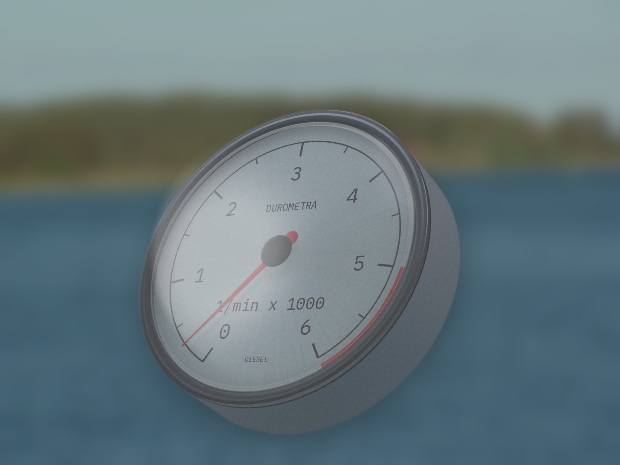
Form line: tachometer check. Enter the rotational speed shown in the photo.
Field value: 250 rpm
